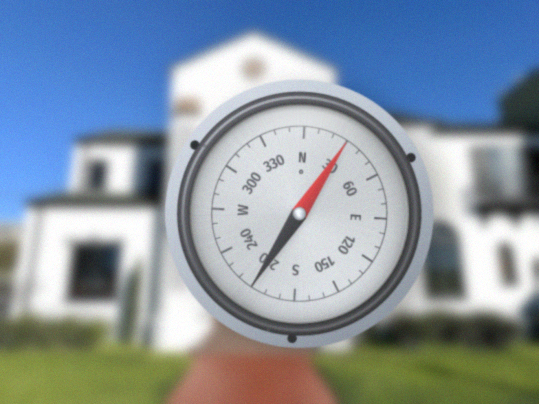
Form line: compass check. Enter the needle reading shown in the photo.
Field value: 30 °
